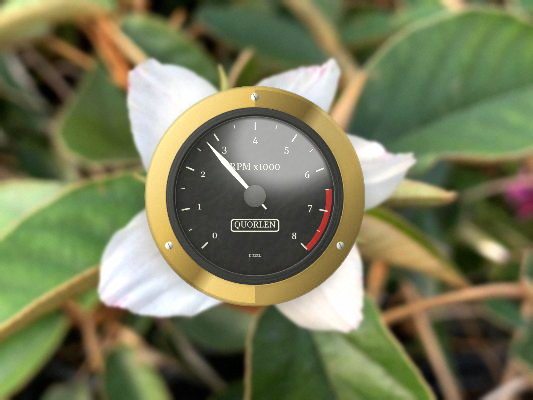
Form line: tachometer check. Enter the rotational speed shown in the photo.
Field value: 2750 rpm
